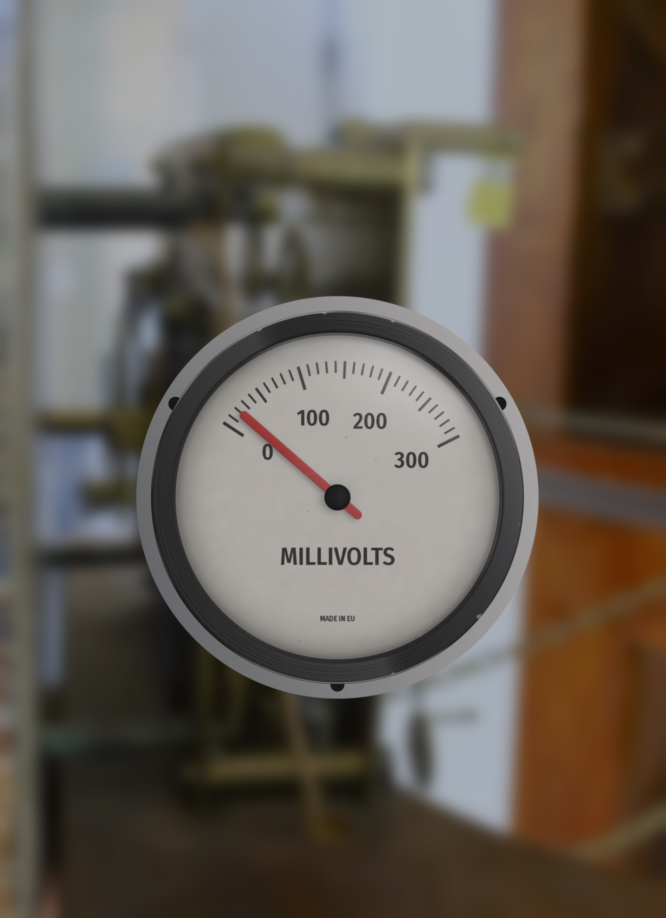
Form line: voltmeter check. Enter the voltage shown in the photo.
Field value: 20 mV
